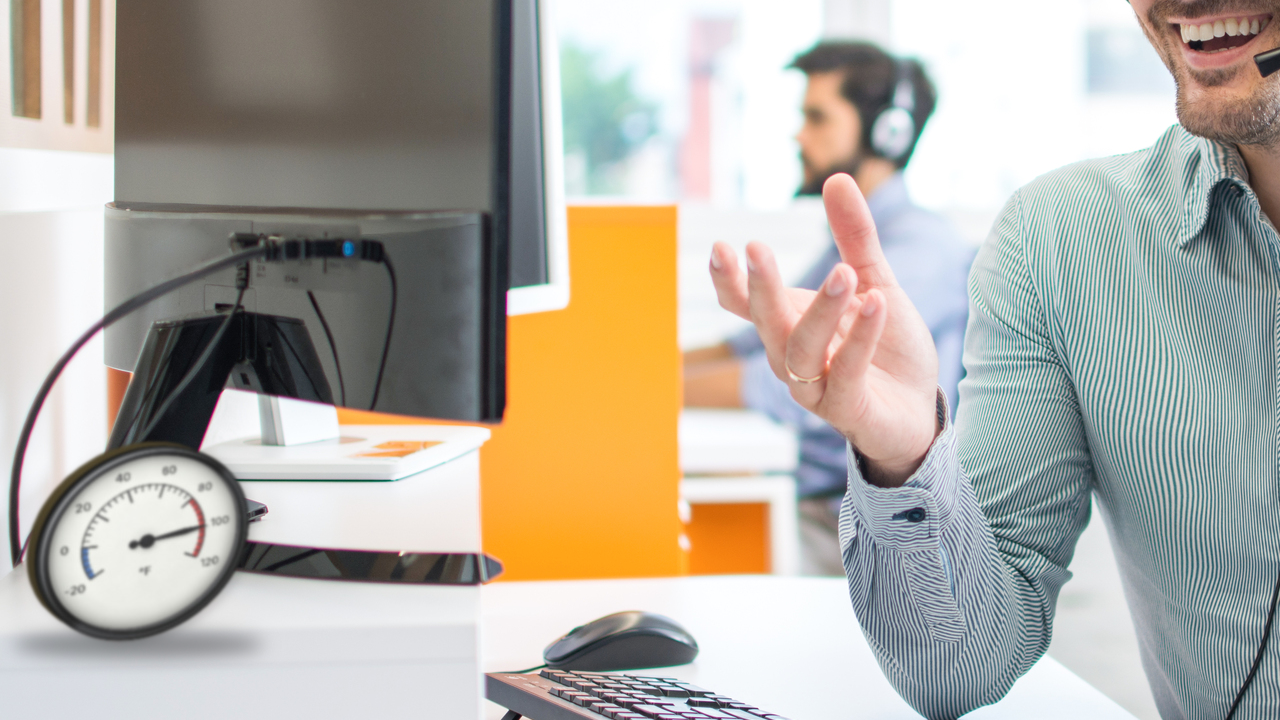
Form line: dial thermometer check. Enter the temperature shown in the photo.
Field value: 100 °F
